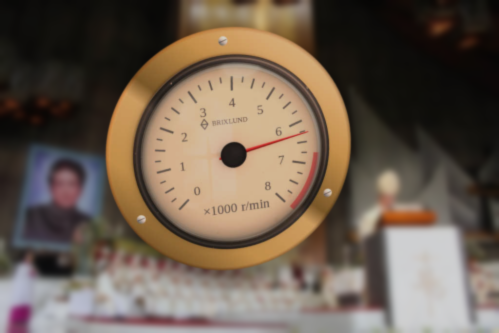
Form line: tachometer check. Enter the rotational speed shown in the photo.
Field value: 6250 rpm
